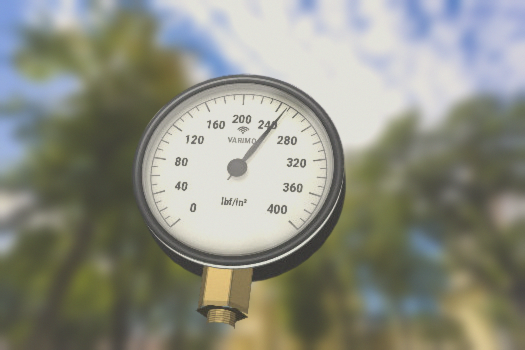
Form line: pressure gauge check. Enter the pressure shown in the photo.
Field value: 250 psi
